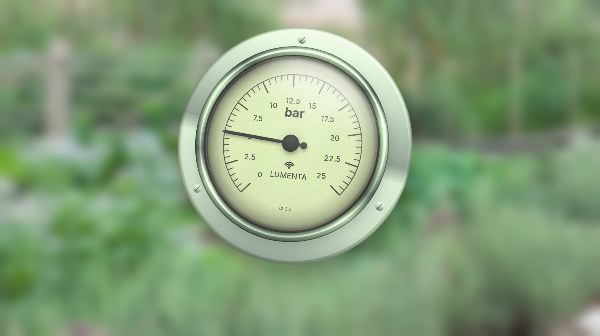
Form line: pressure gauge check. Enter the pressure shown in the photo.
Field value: 5 bar
